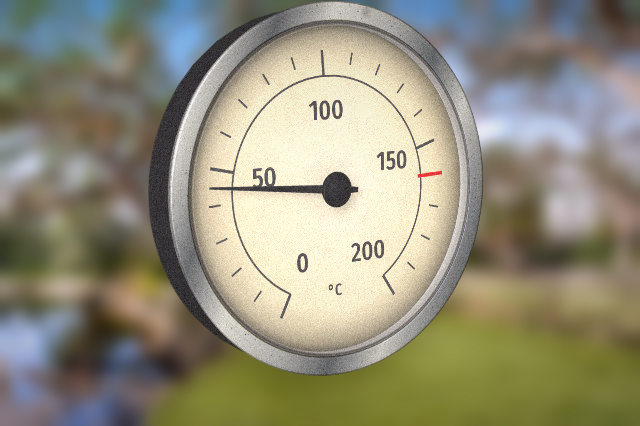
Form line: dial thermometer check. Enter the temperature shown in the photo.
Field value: 45 °C
